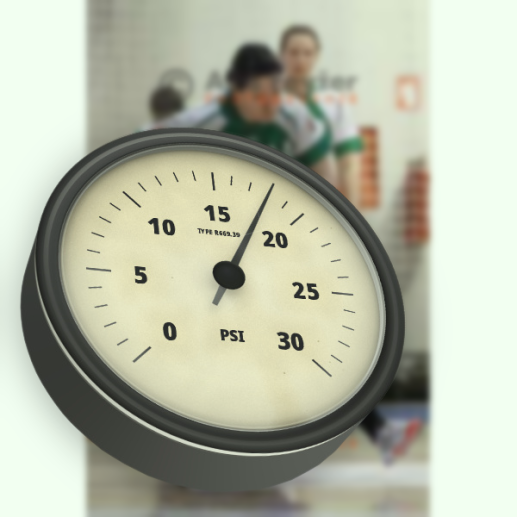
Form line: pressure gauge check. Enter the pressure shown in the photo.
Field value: 18 psi
